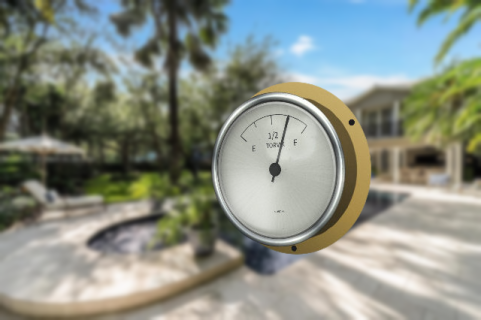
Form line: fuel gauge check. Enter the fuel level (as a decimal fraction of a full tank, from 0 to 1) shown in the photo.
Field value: 0.75
